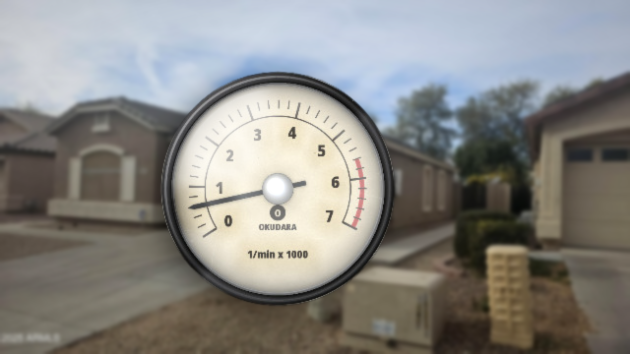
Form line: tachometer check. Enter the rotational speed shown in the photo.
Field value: 600 rpm
